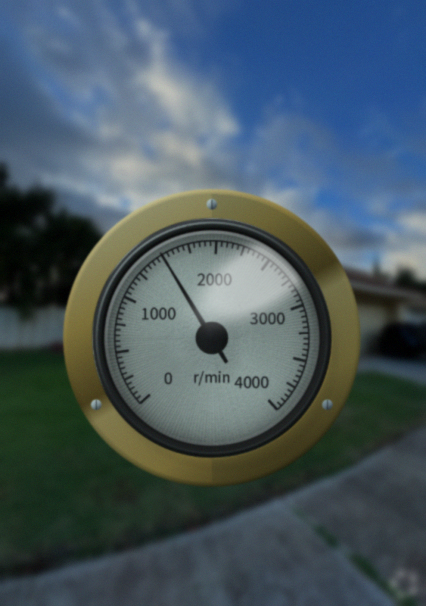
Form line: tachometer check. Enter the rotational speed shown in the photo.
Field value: 1500 rpm
